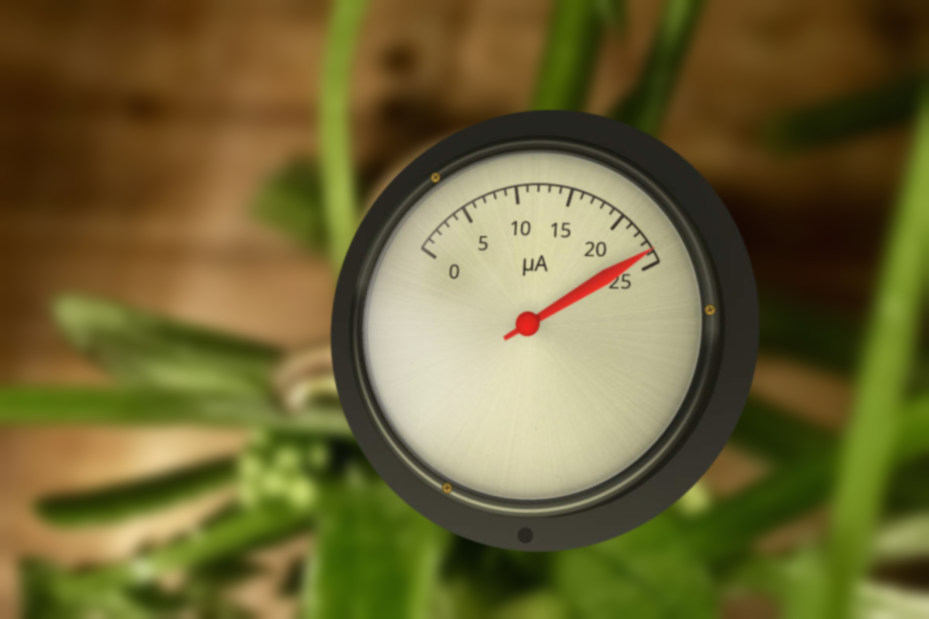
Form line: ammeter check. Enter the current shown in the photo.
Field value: 24 µA
